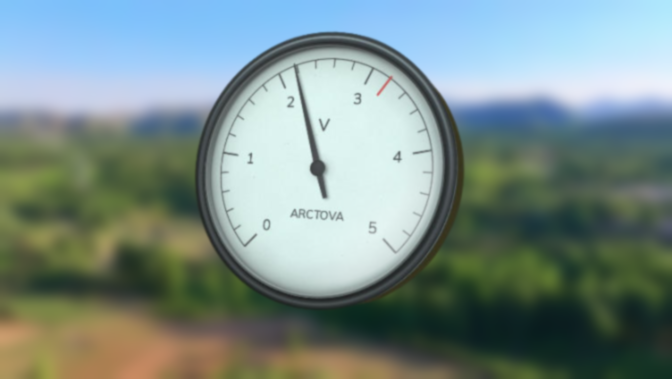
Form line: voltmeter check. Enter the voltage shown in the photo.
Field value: 2.2 V
